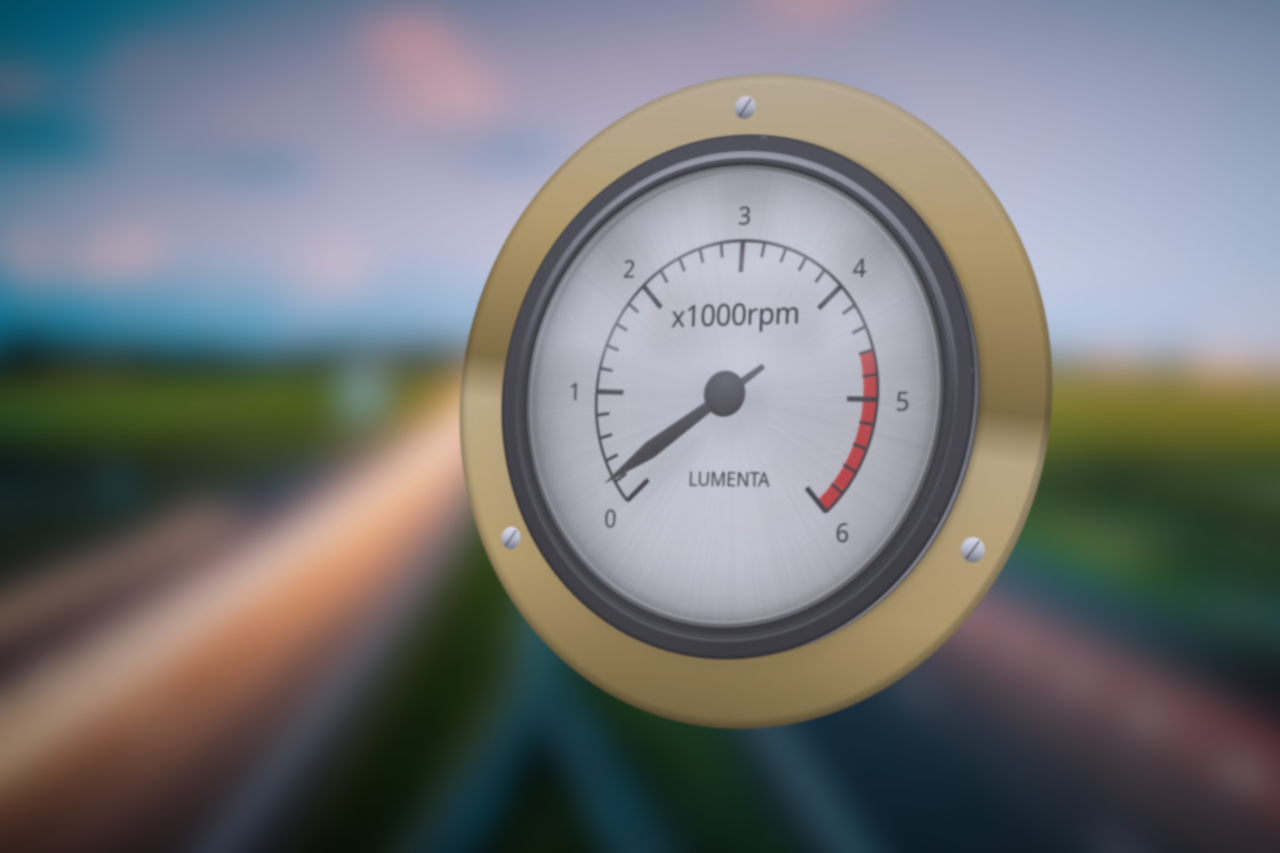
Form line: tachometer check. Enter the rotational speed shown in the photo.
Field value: 200 rpm
